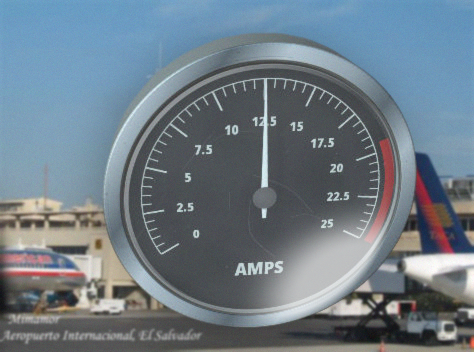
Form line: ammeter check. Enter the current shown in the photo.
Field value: 12.5 A
